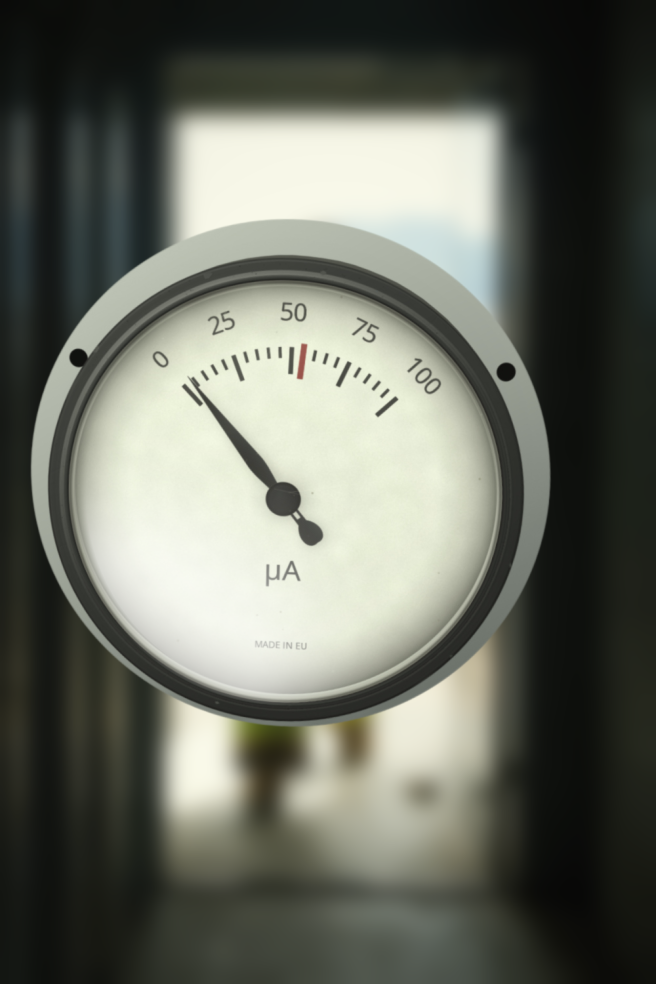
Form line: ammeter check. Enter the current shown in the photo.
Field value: 5 µA
